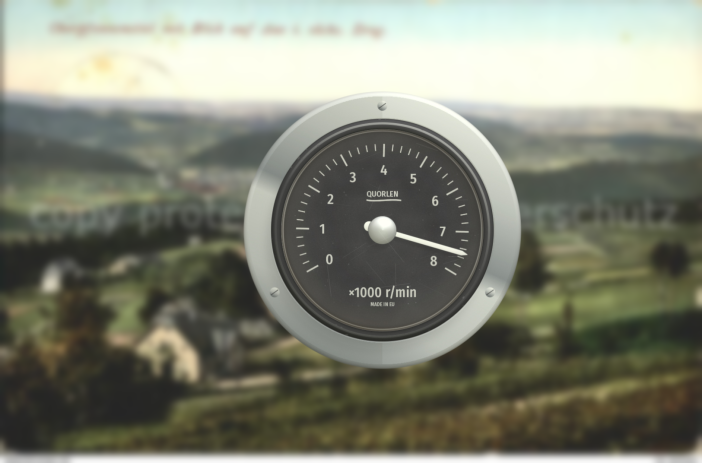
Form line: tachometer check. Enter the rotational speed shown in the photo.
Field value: 7500 rpm
